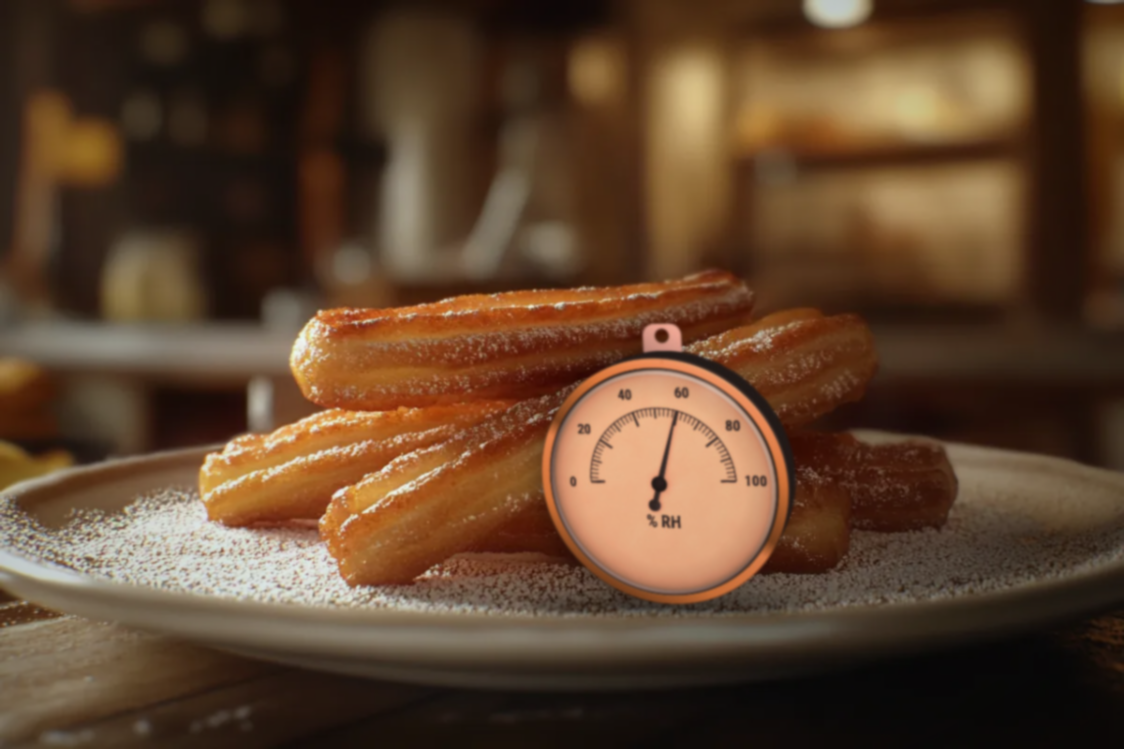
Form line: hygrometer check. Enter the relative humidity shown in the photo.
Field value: 60 %
